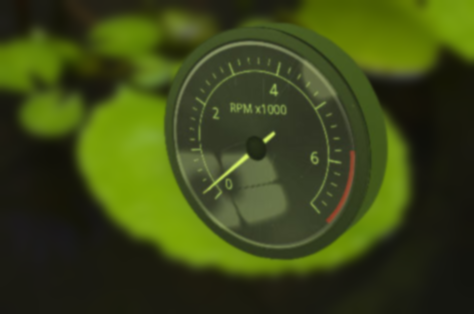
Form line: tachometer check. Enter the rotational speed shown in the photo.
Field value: 200 rpm
